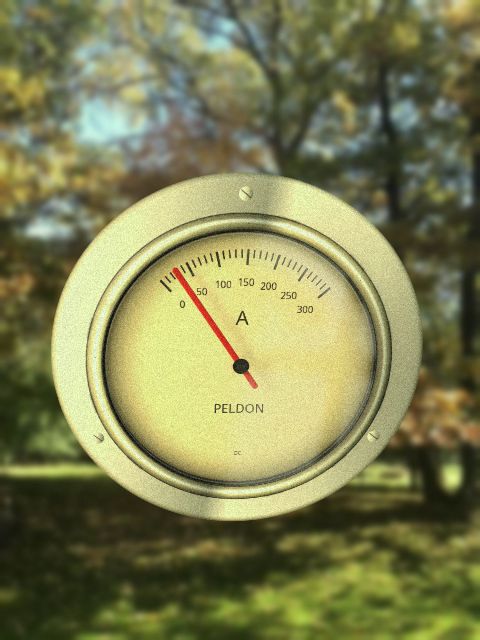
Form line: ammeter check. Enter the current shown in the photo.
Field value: 30 A
